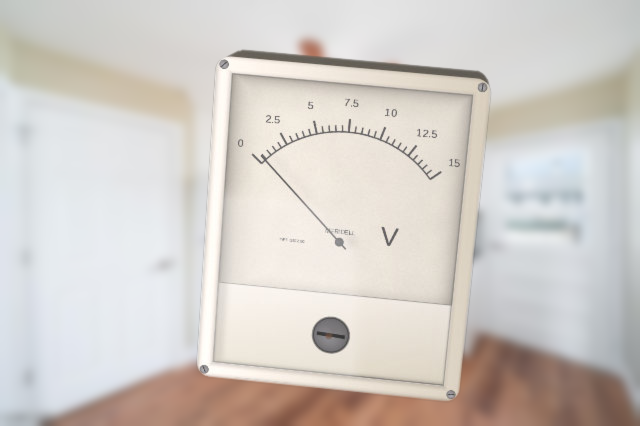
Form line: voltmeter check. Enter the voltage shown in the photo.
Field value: 0.5 V
